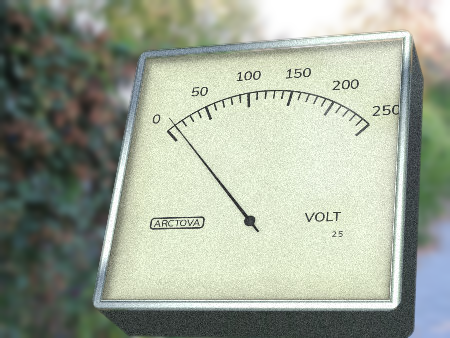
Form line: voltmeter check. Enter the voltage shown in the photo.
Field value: 10 V
